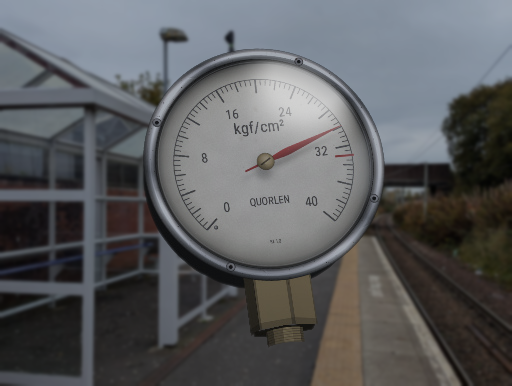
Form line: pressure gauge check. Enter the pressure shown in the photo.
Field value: 30 kg/cm²
